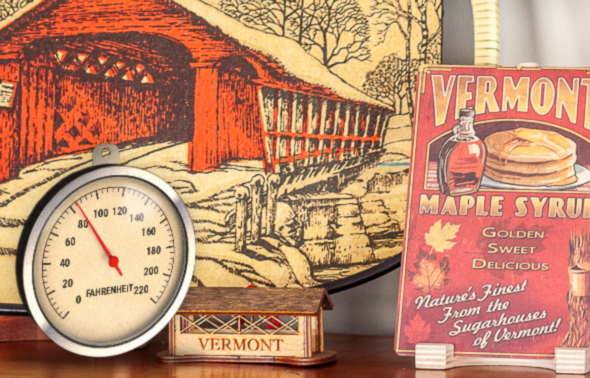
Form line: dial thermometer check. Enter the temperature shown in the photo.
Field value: 84 °F
